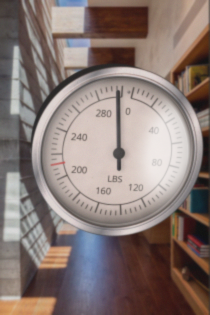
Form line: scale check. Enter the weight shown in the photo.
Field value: 296 lb
